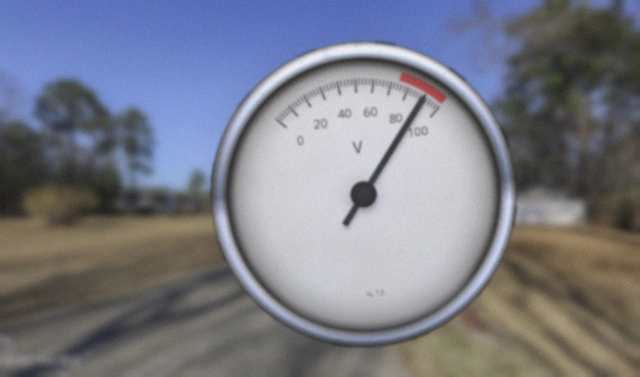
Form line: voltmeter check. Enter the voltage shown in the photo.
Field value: 90 V
